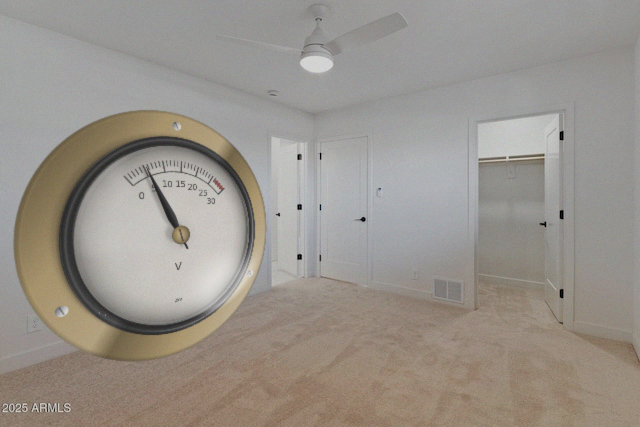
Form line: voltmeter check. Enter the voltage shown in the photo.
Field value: 5 V
